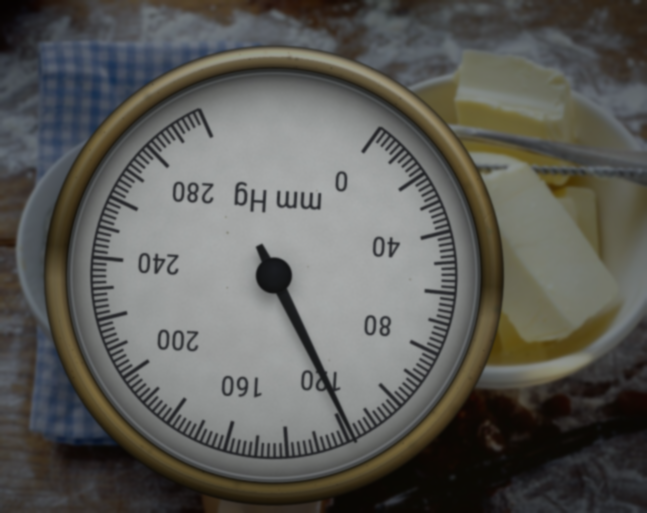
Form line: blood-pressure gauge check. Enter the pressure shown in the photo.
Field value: 118 mmHg
